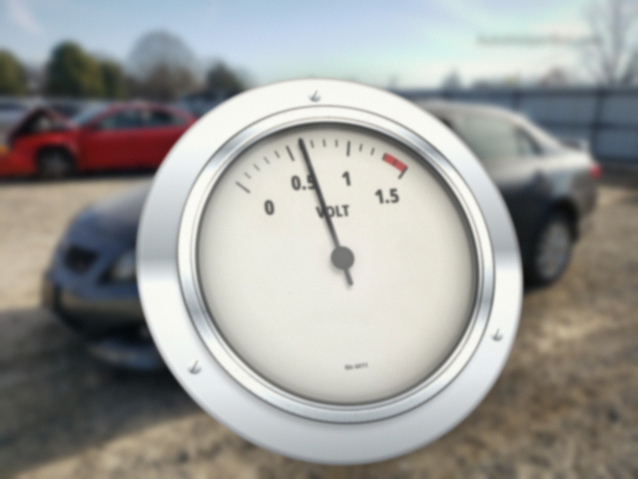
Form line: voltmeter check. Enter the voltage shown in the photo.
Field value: 0.6 V
